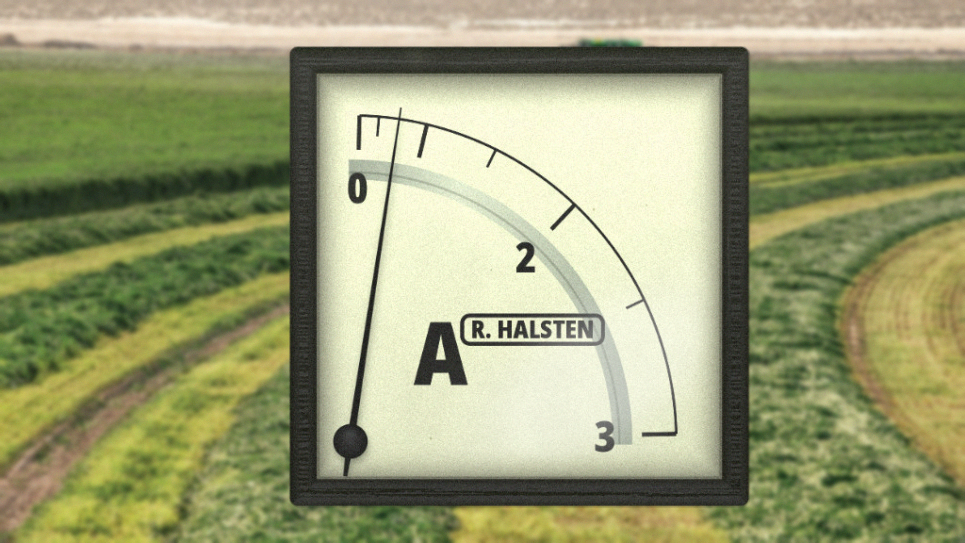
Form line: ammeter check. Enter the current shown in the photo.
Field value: 0.75 A
